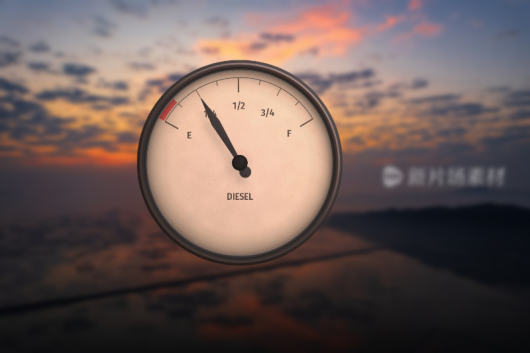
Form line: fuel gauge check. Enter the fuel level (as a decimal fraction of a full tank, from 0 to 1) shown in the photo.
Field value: 0.25
